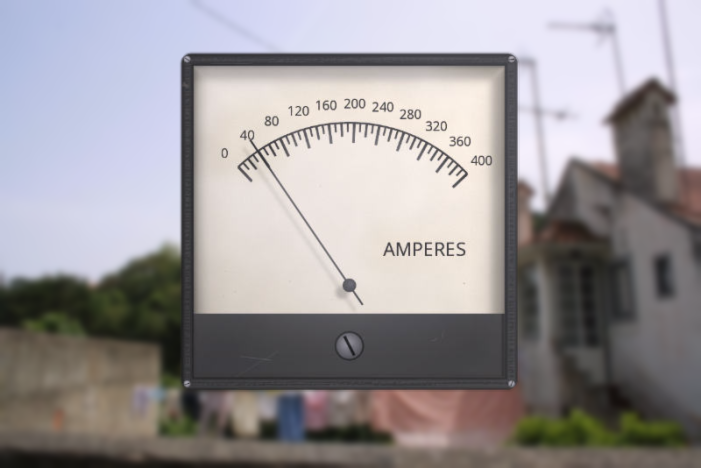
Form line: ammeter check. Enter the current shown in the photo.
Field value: 40 A
